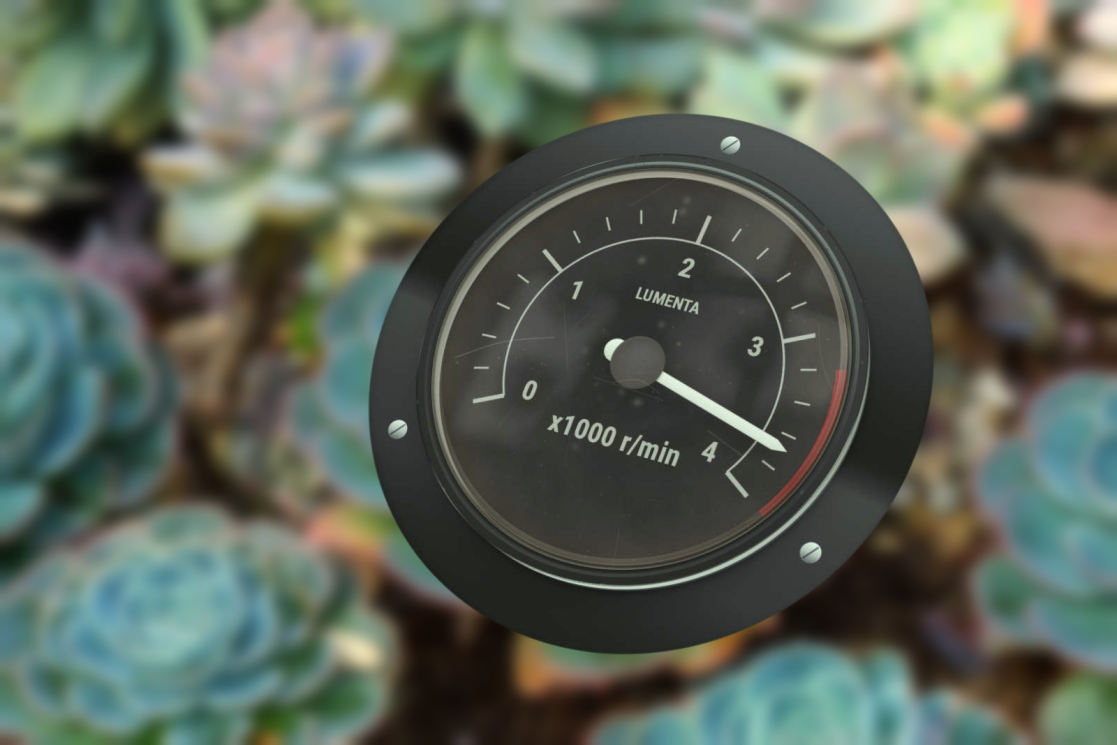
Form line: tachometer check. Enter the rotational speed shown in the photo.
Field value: 3700 rpm
